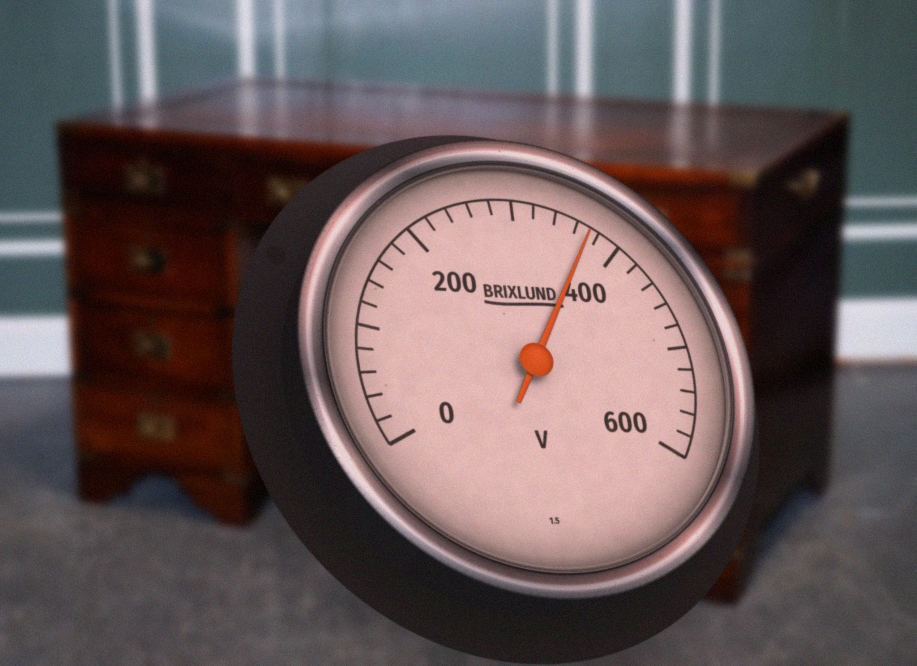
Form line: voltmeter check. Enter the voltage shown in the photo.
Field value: 370 V
